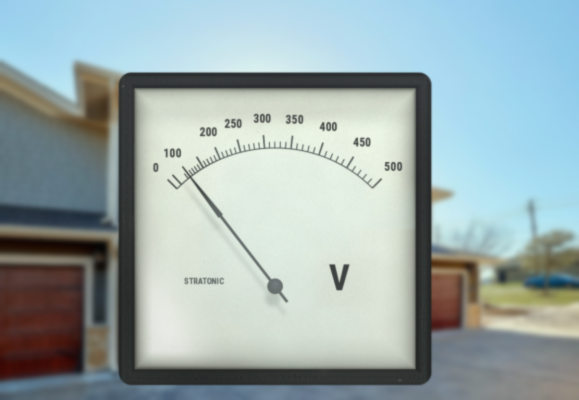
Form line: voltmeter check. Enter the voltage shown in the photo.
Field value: 100 V
